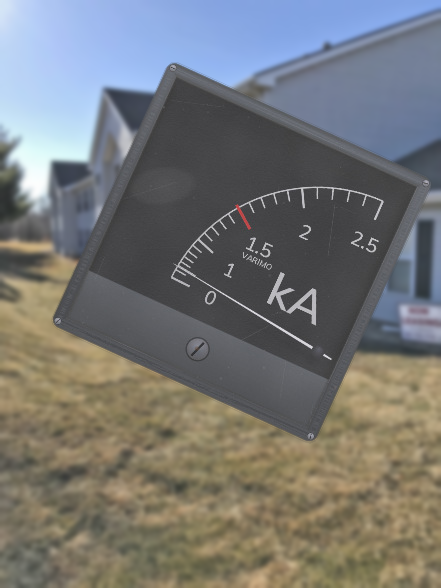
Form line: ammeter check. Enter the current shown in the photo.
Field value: 0.5 kA
